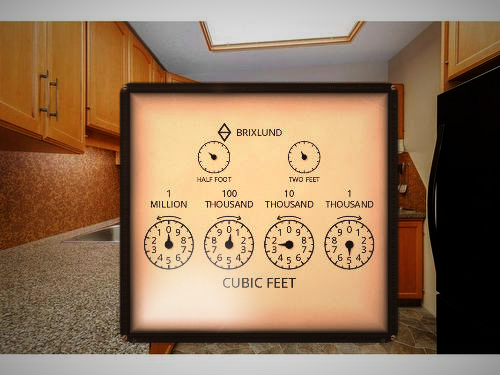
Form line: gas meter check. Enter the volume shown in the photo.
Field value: 2500 ft³
